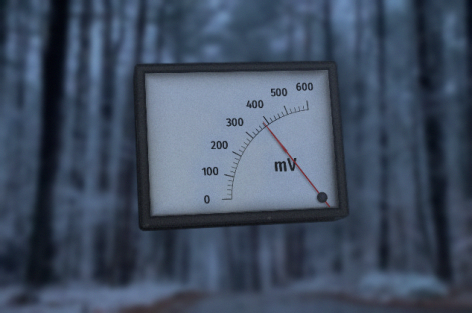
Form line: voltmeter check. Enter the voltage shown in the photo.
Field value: 380 mV
